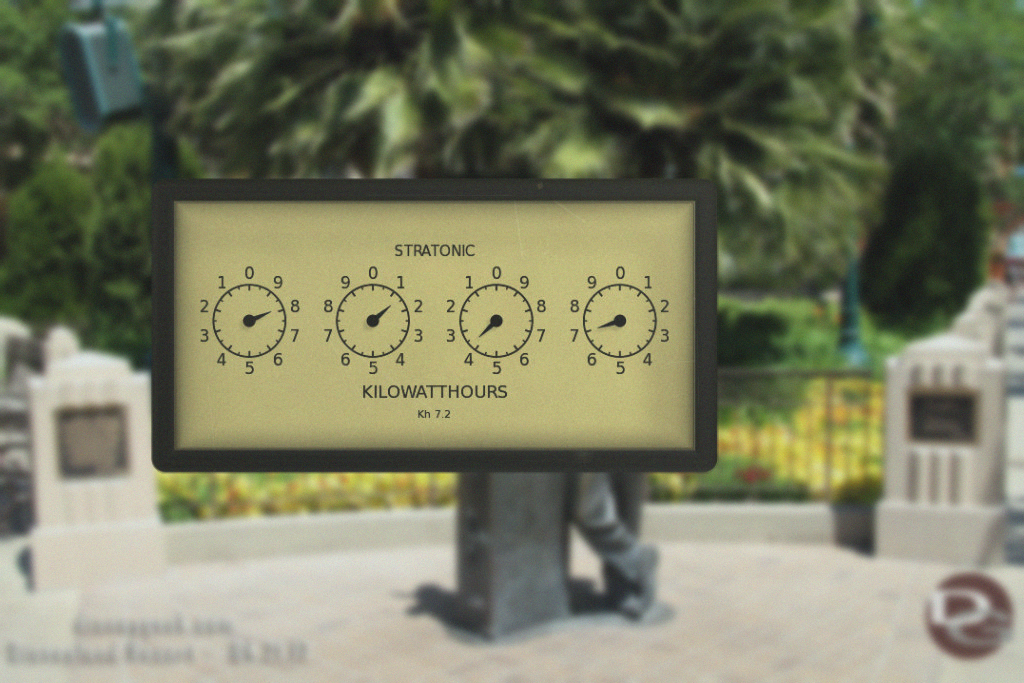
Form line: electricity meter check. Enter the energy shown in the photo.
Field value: 8137 kWh
